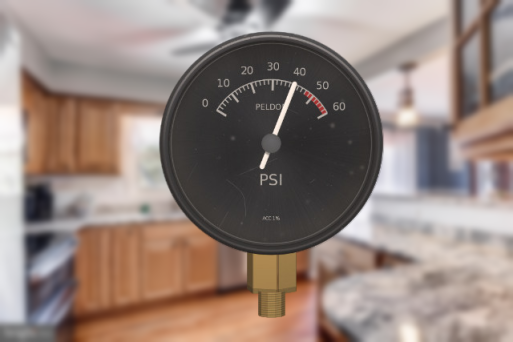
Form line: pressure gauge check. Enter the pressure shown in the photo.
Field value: 40 psi
